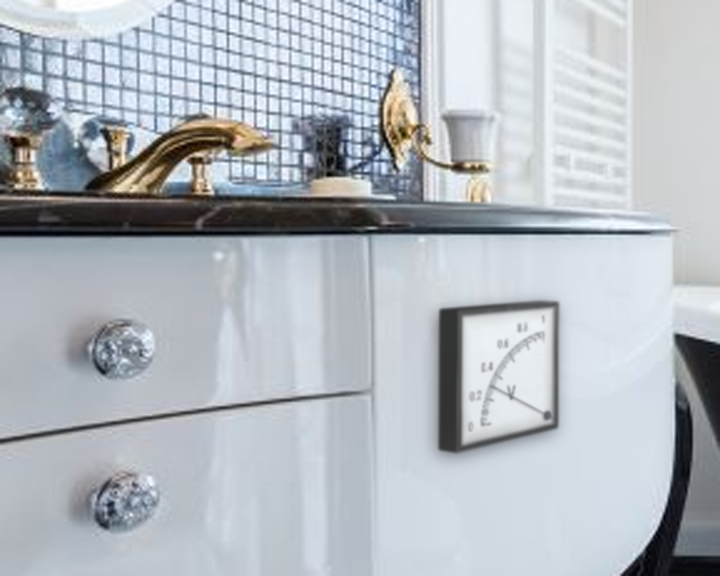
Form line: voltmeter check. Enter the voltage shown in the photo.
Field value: 0.3 V
